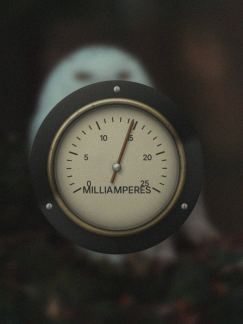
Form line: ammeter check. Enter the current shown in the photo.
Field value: 14.5 mA
